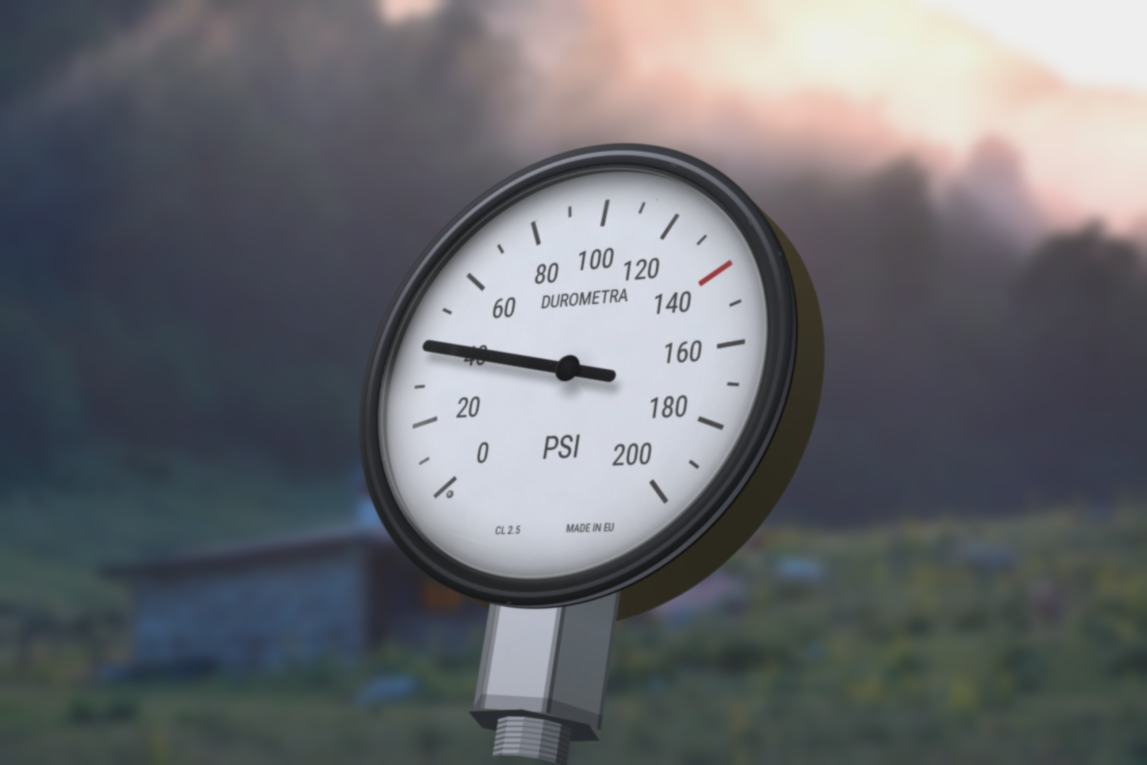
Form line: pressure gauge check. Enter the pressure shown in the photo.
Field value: 40 psi
